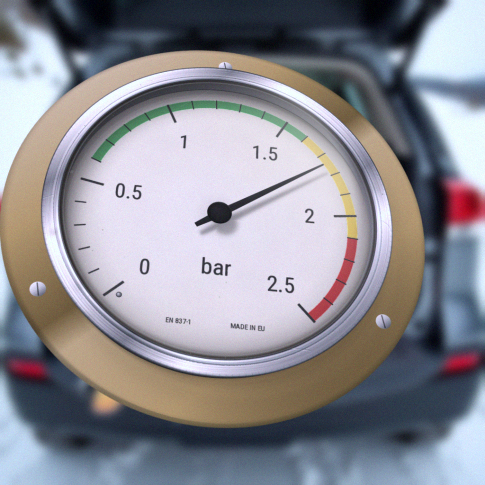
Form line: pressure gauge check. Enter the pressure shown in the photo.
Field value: 1.75 bar
